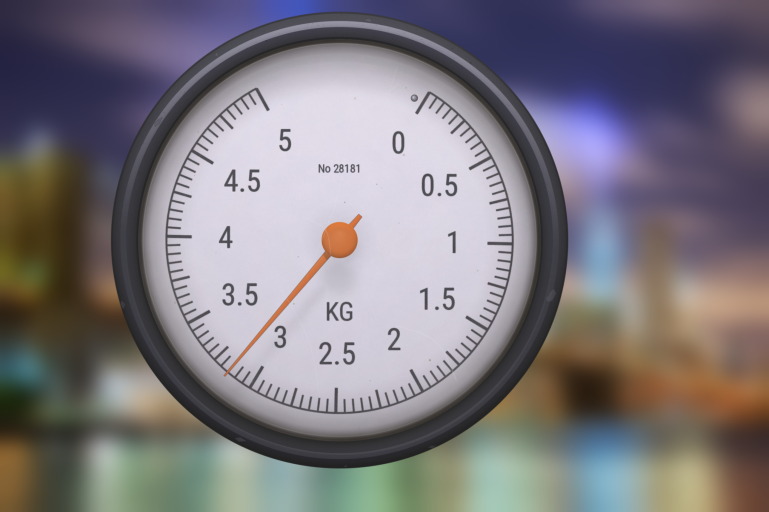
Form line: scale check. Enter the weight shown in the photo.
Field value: 3.15 kg
